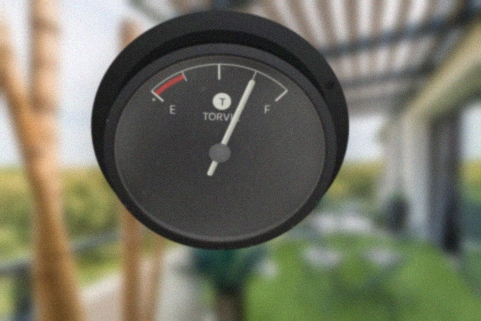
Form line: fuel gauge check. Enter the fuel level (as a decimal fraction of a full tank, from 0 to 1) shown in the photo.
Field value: 0.75
